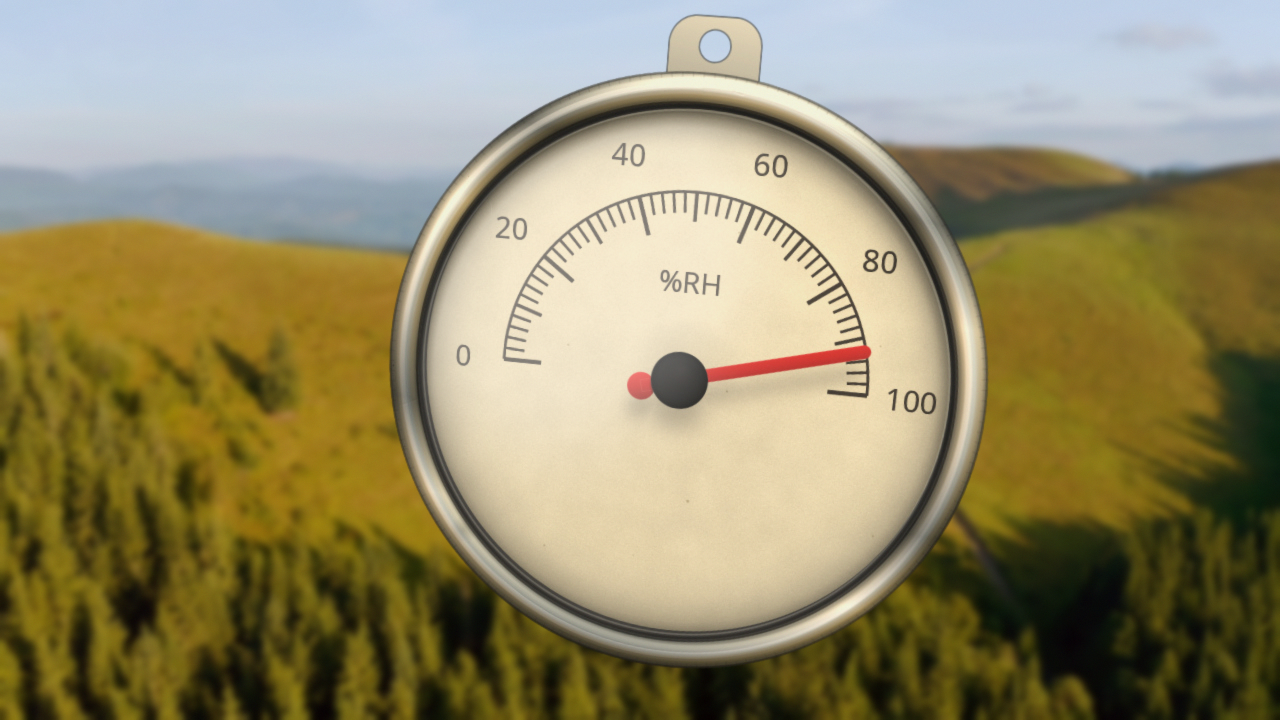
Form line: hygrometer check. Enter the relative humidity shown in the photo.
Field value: 92 %
